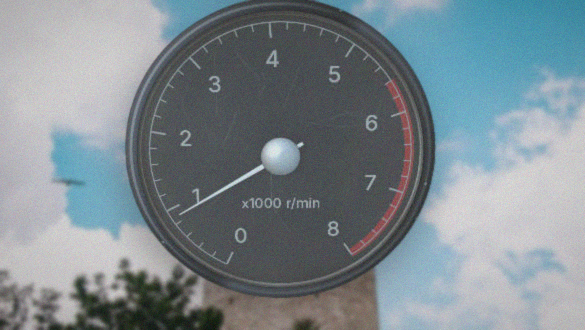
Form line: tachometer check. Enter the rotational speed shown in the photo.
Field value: 900 rpm
